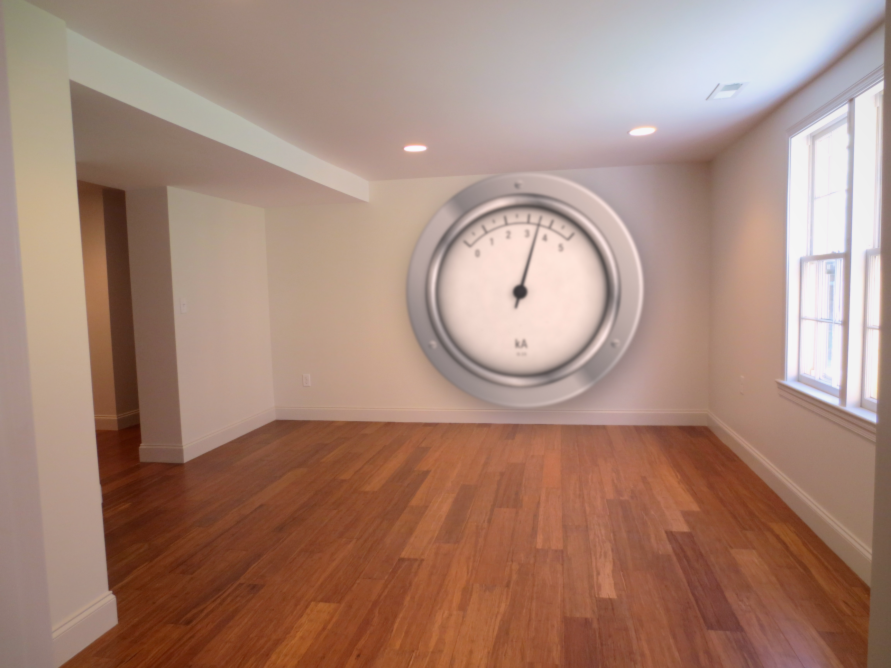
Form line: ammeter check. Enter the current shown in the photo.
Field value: 3.5 kA
